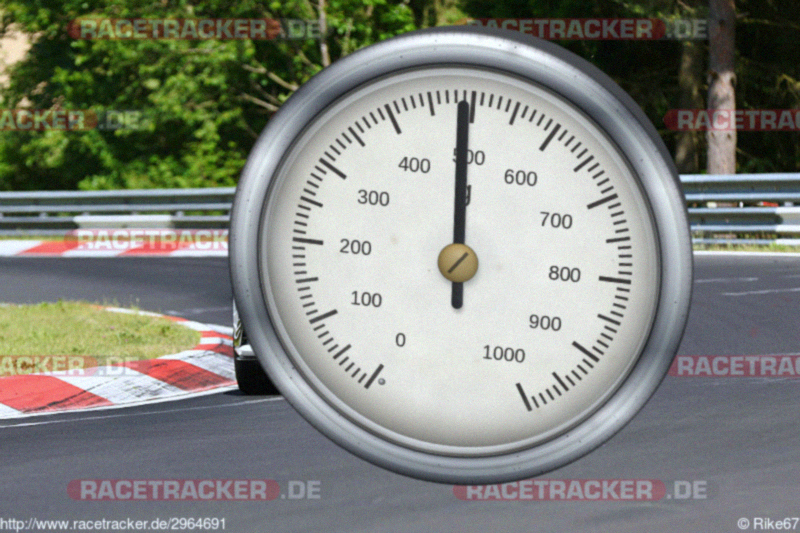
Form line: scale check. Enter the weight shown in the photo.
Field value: 490 g
